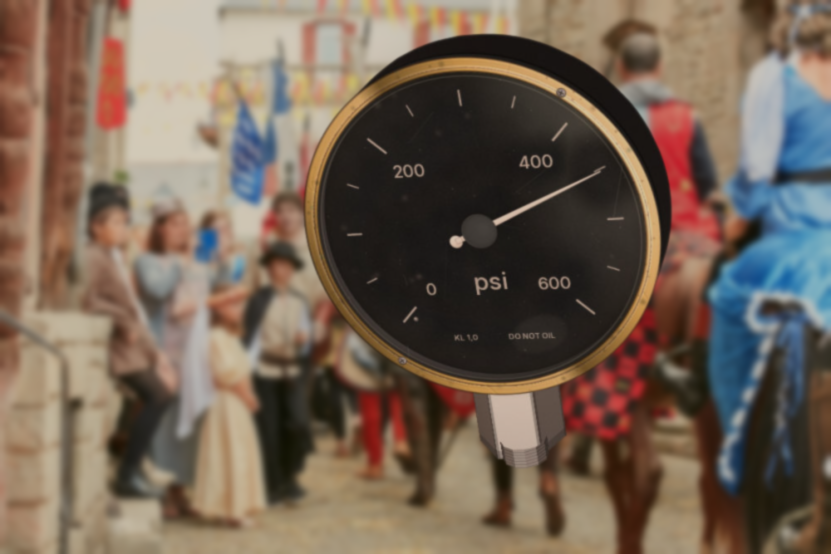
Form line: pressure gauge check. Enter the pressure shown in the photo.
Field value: 450 psi
